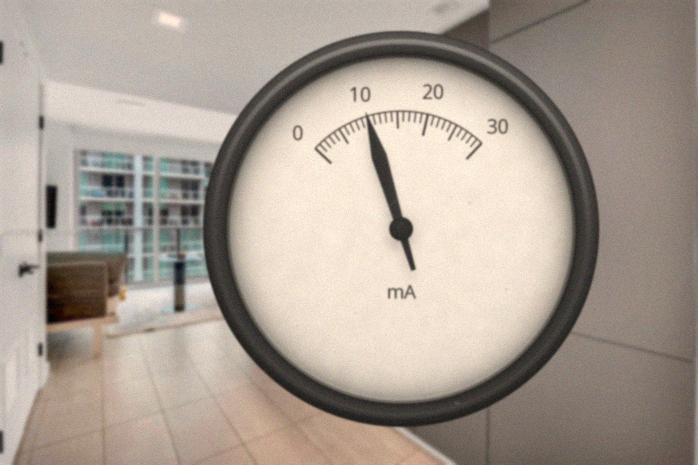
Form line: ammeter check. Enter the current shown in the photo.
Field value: 10 mA
